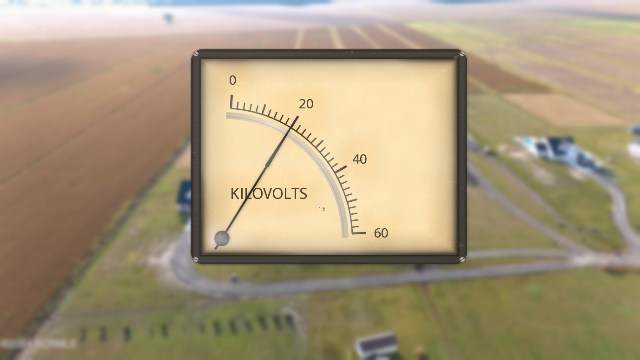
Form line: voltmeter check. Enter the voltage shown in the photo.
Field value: 20 kV
